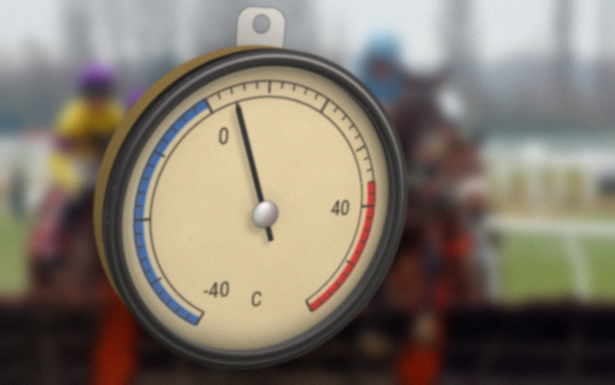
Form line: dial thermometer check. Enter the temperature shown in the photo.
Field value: 4 °C
